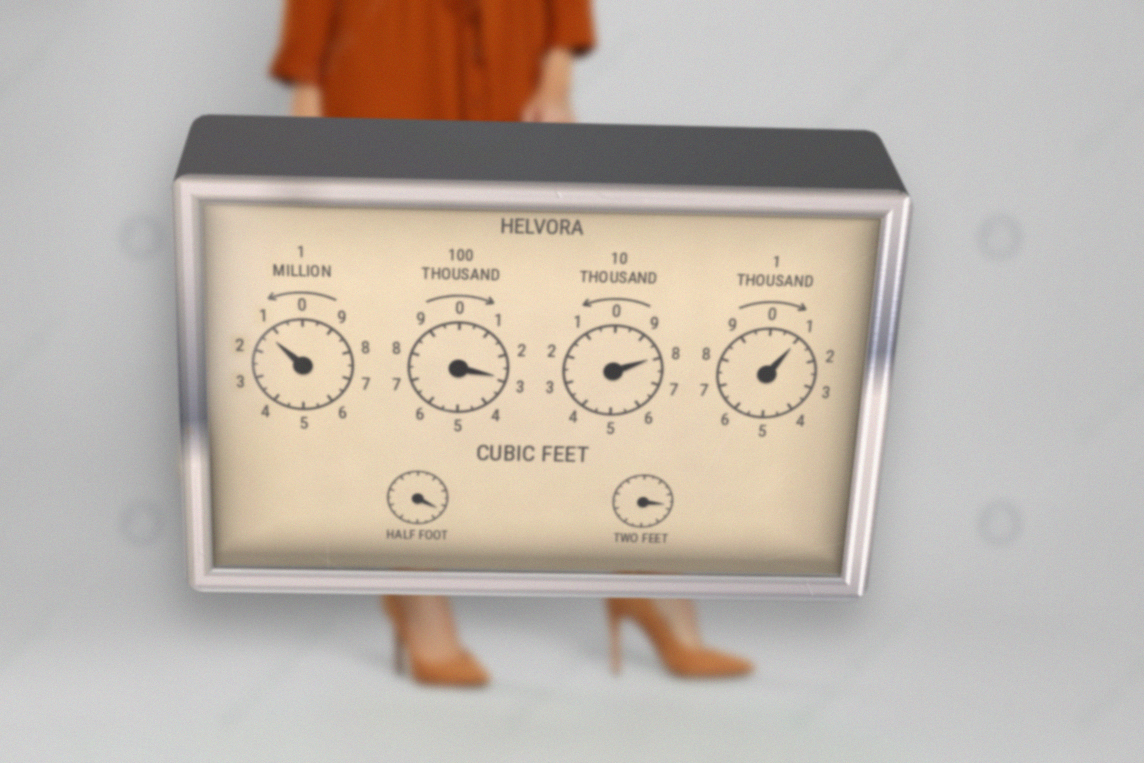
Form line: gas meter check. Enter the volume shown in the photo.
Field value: 128100 ft³
